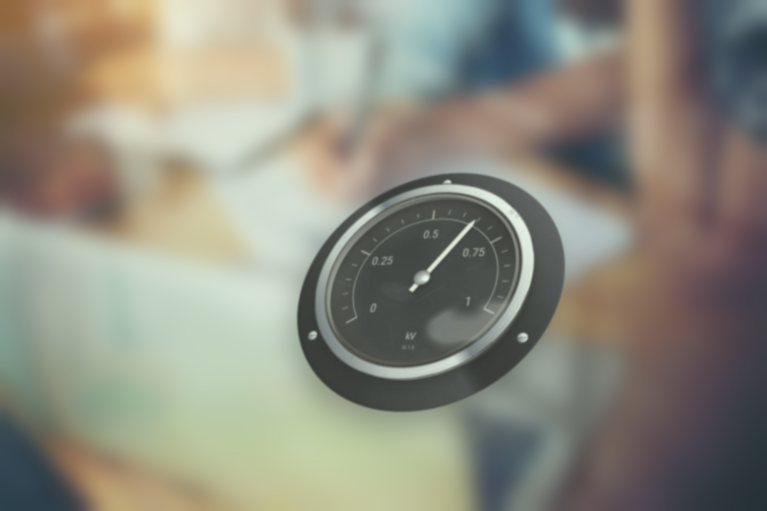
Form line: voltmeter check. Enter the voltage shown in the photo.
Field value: 0.65 kV
